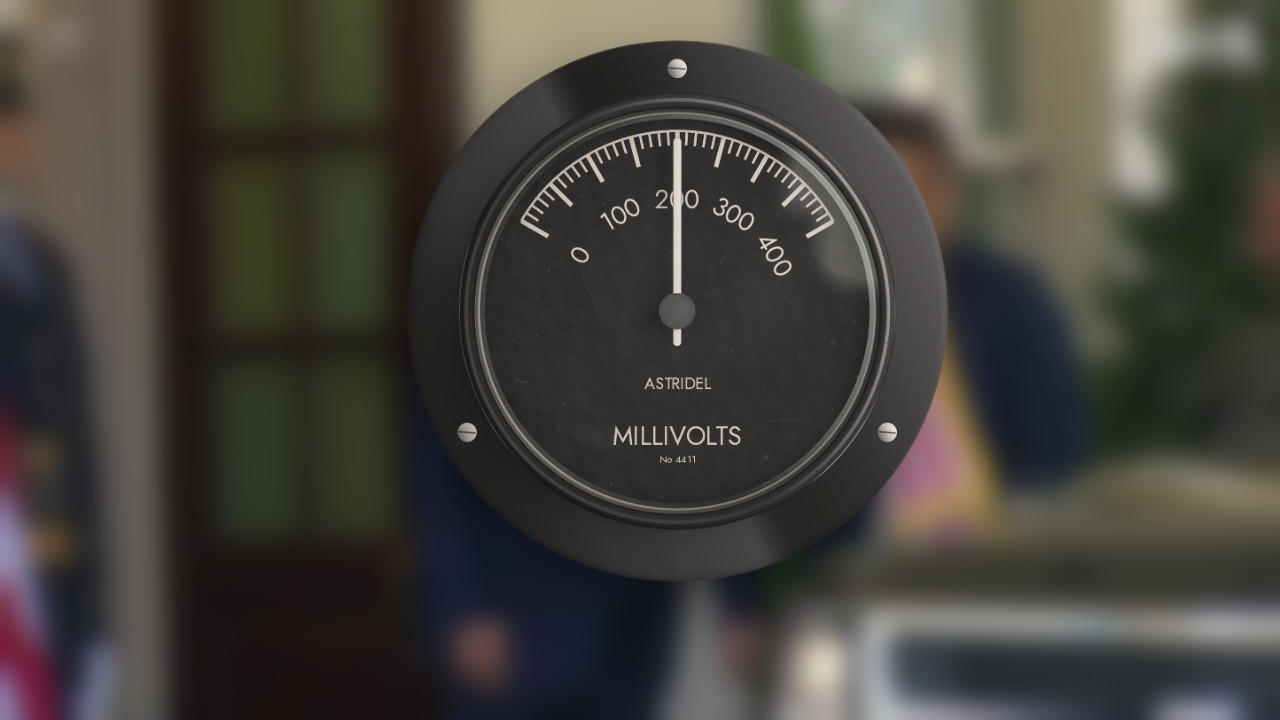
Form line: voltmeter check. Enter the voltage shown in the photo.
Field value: 200 mV
